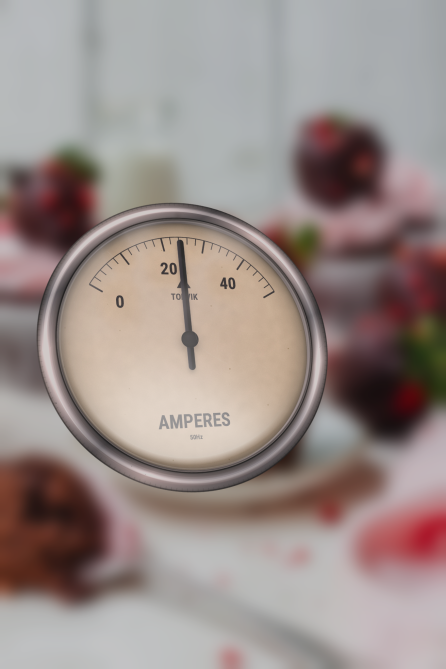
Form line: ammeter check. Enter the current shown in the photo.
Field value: 24 A
